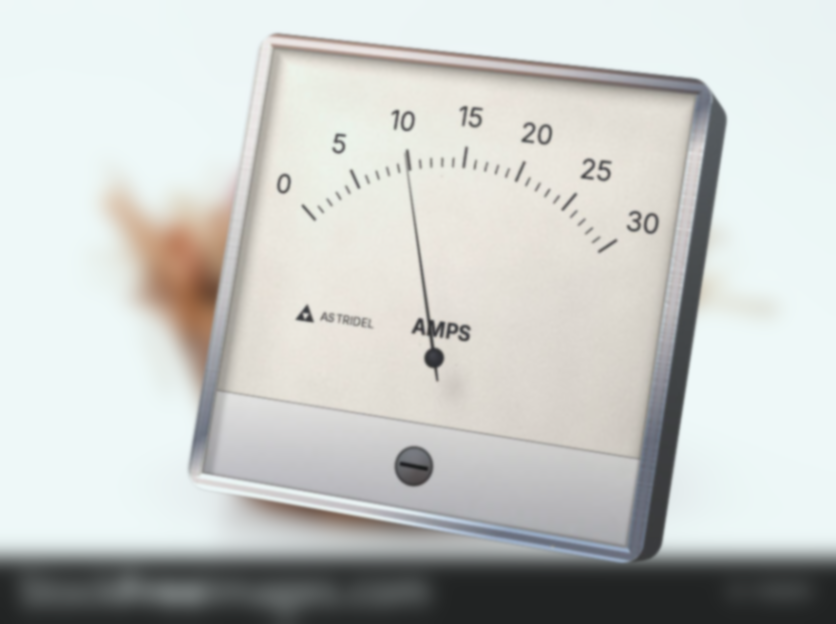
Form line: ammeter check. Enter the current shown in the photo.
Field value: 10 A
